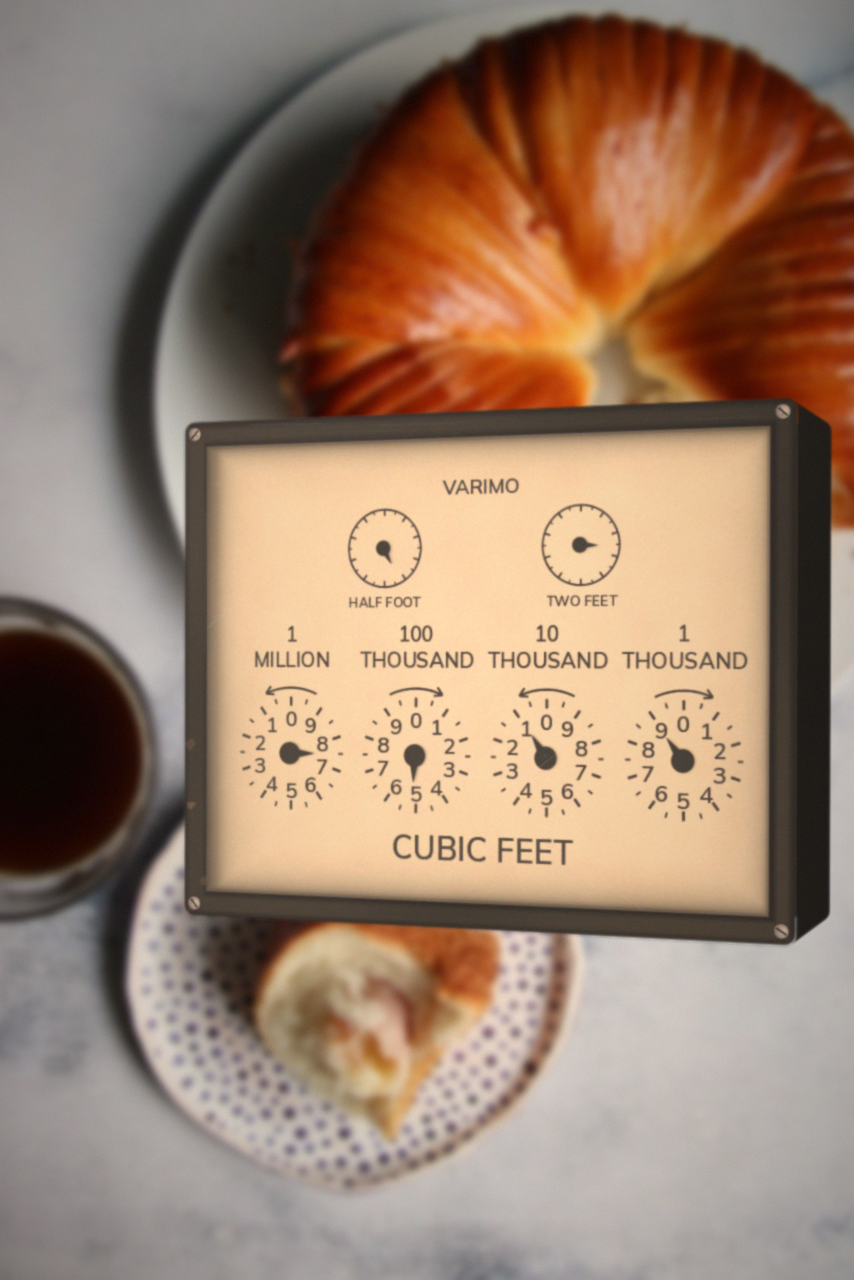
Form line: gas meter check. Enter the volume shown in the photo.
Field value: 750900 ft³
